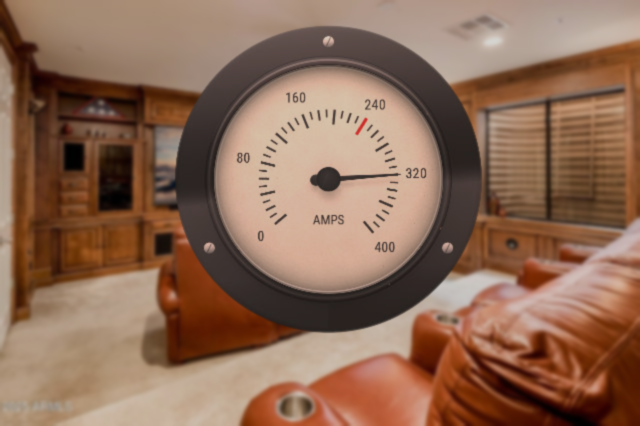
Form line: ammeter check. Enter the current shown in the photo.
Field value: 320 A
